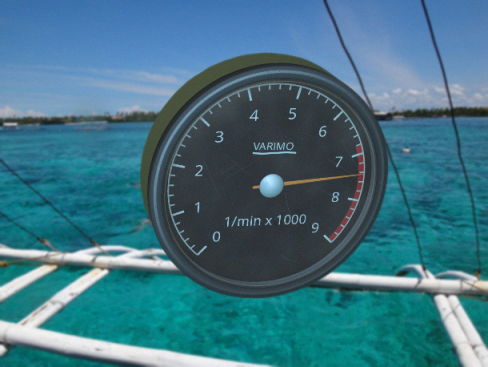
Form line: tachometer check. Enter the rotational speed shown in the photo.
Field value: 7400 rpm
